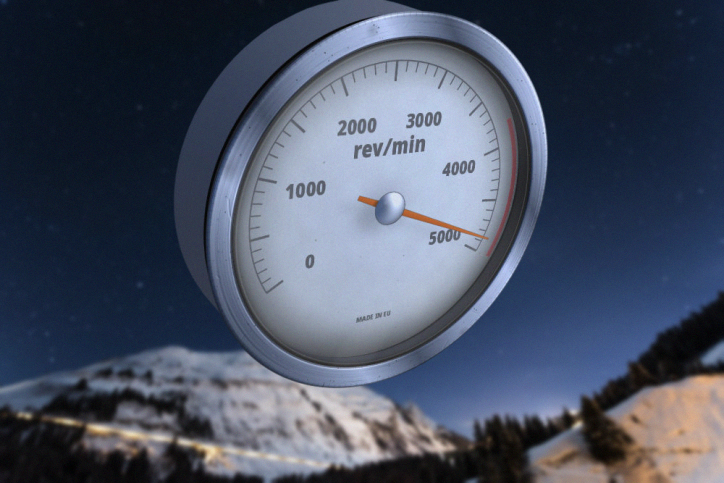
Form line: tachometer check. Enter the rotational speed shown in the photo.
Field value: 4850 rpm
